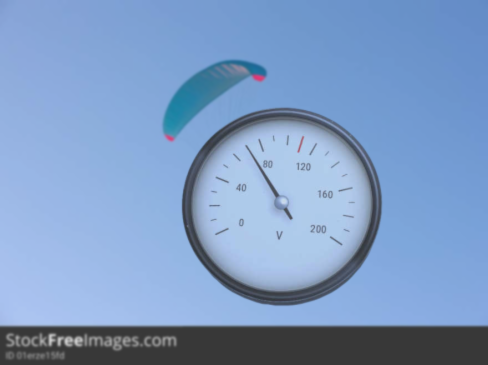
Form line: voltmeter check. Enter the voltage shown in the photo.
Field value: 70 V
